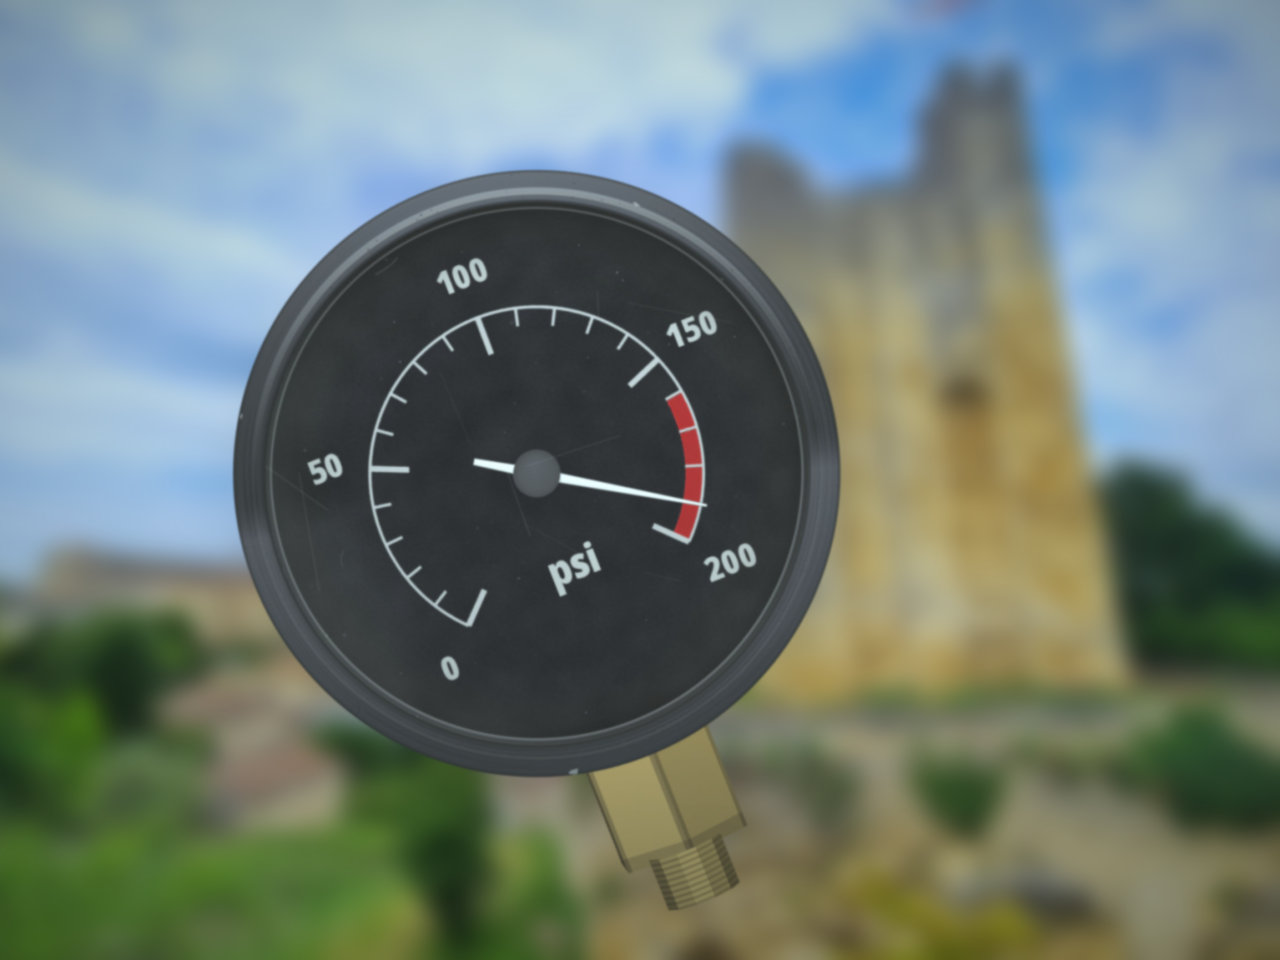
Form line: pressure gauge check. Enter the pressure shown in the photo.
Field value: 190 psi
